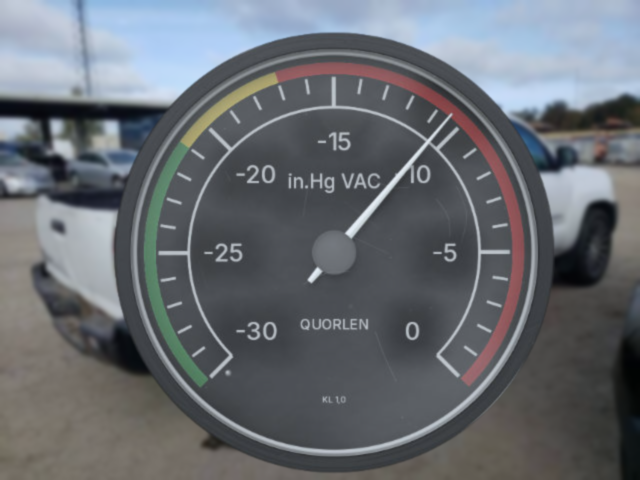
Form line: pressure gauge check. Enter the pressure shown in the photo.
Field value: -10.5 inHg
